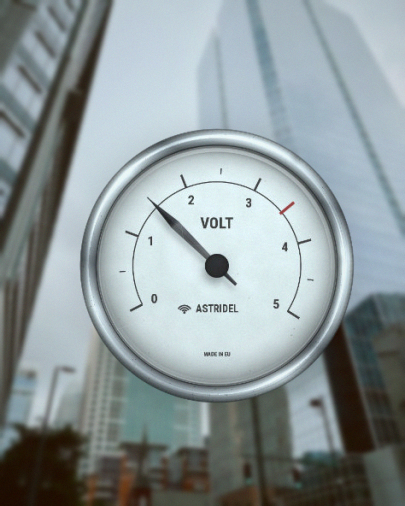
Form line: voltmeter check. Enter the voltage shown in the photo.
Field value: 1.5 V
